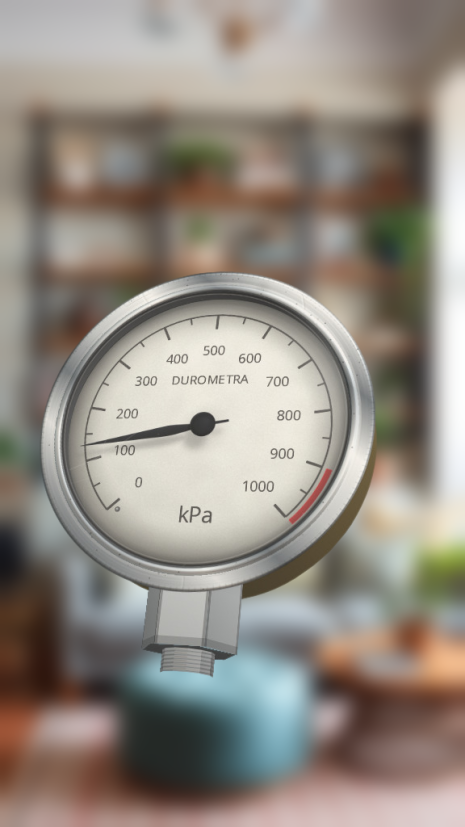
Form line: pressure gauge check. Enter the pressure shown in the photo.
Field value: 125 kPa
